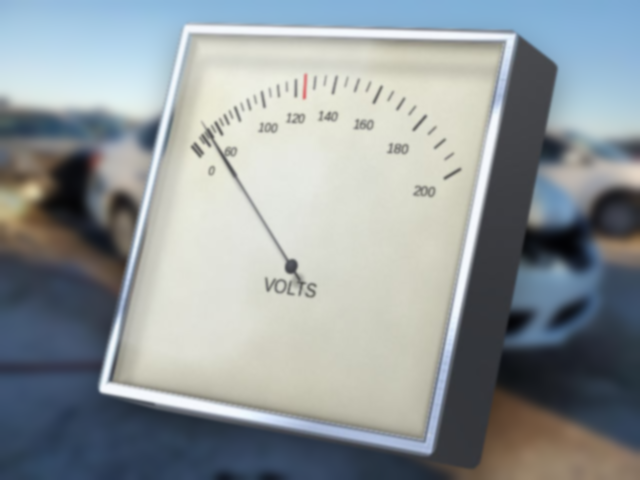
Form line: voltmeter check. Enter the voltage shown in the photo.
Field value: 50 V
